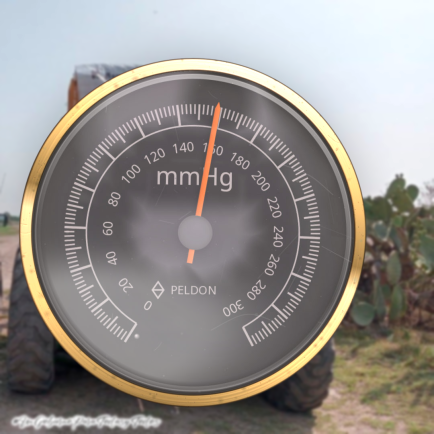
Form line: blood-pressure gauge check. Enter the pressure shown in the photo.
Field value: 158 mmHg
